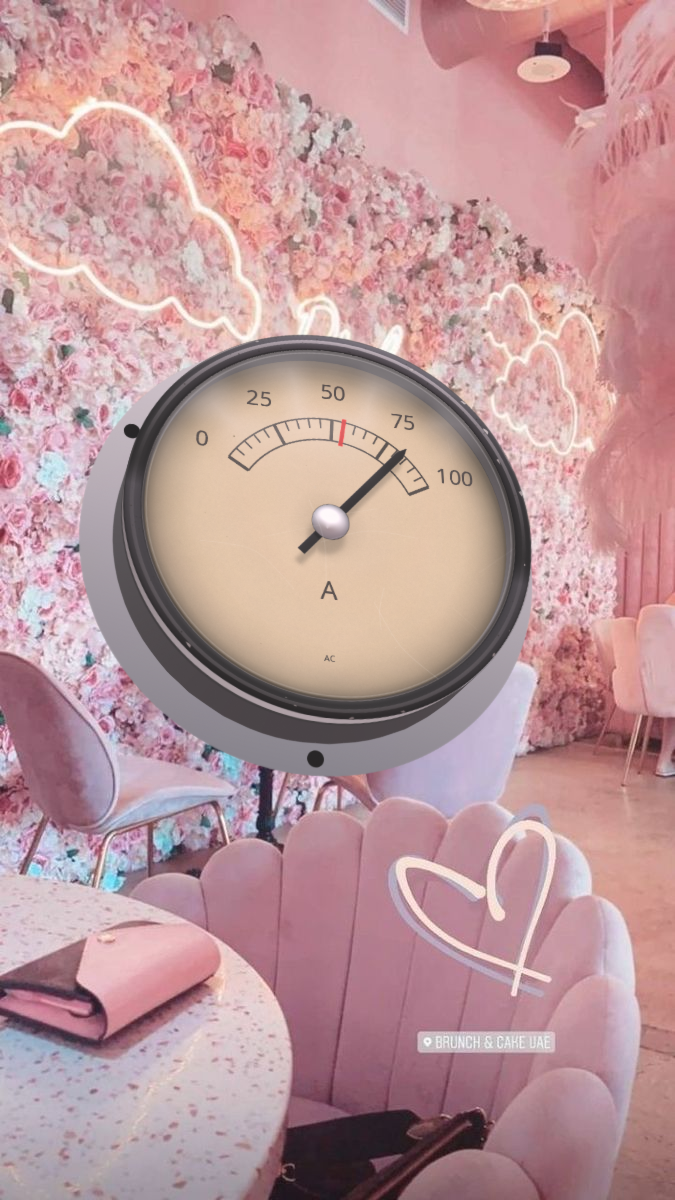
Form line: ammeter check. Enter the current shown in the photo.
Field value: 82.5 A
